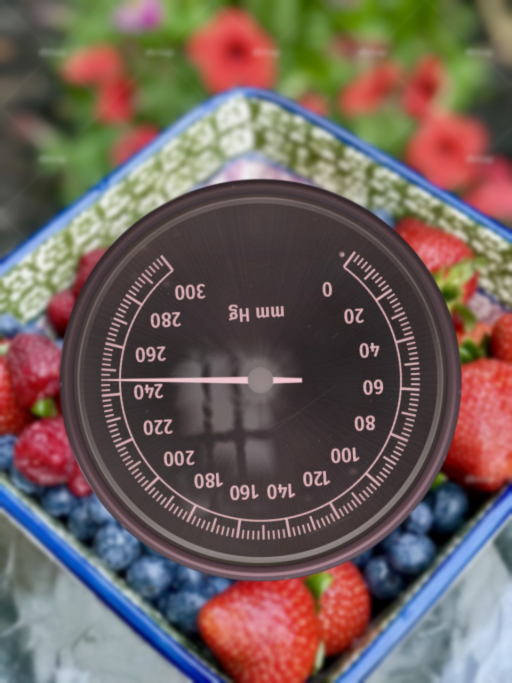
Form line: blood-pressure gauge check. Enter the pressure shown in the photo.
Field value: 246 mmHg
